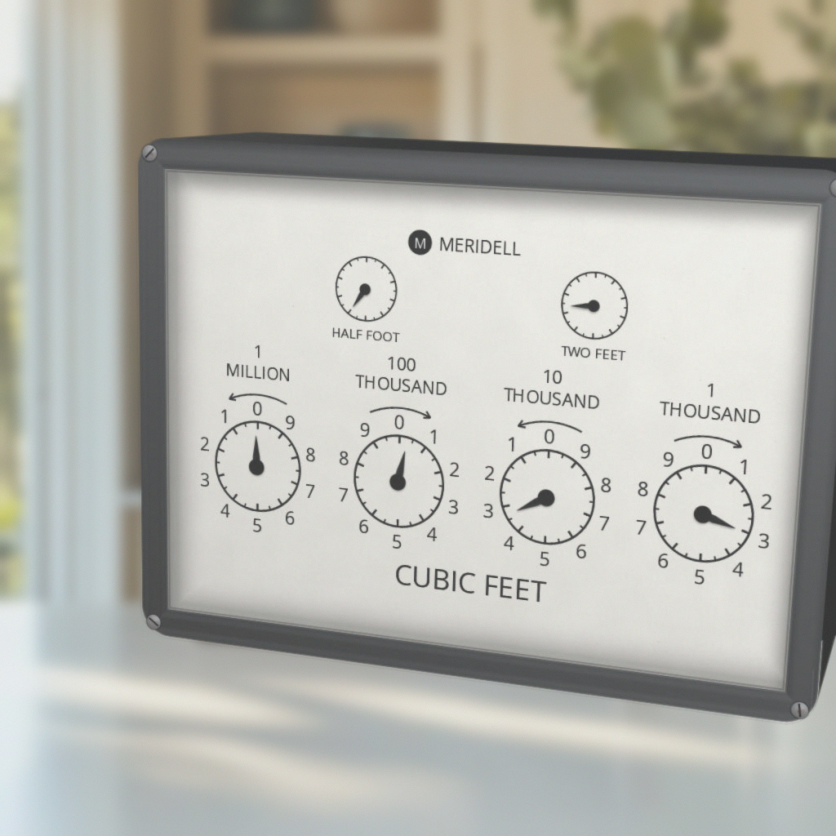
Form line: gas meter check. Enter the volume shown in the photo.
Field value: 3300 ft³
